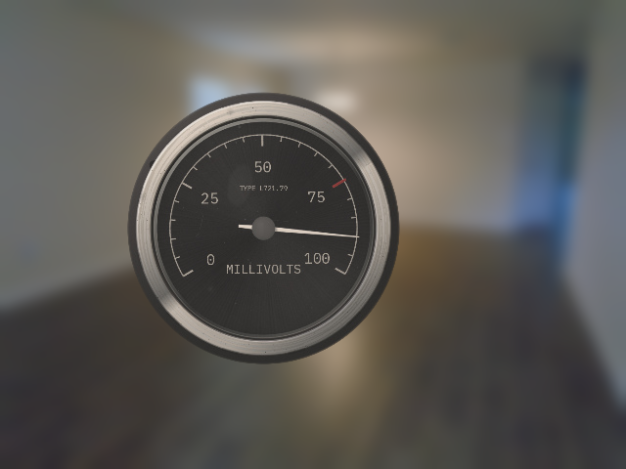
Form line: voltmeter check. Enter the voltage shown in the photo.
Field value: 90 mV
